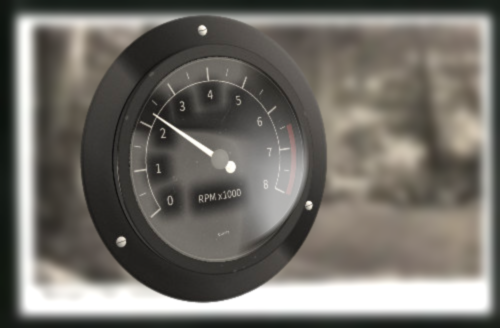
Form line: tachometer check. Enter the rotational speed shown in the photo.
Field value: 2250 rpm
